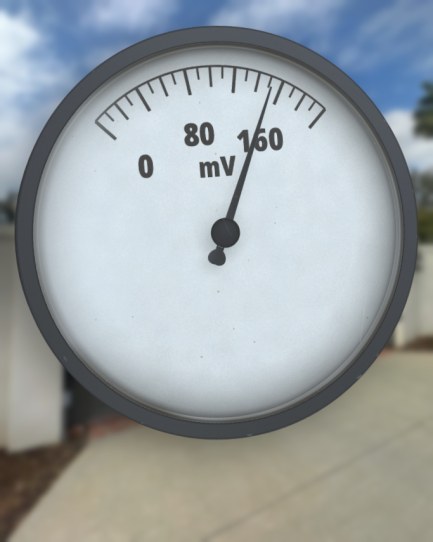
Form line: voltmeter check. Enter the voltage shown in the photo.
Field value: 150 mV
